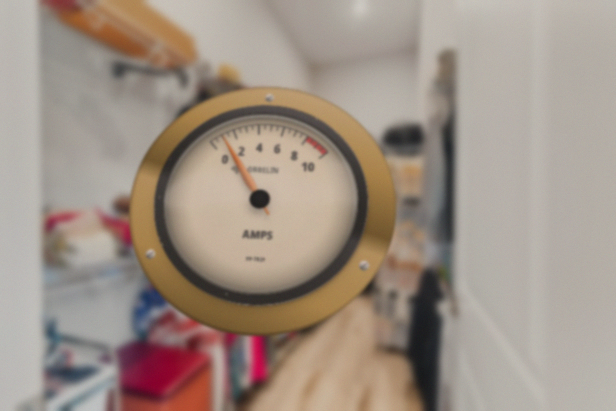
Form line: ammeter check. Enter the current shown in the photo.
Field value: 1 A
